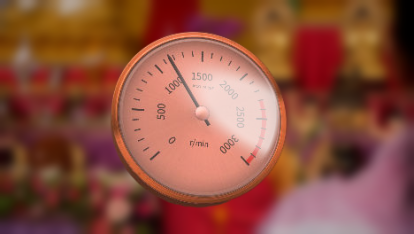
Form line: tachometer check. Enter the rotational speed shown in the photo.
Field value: 1150 rpm
